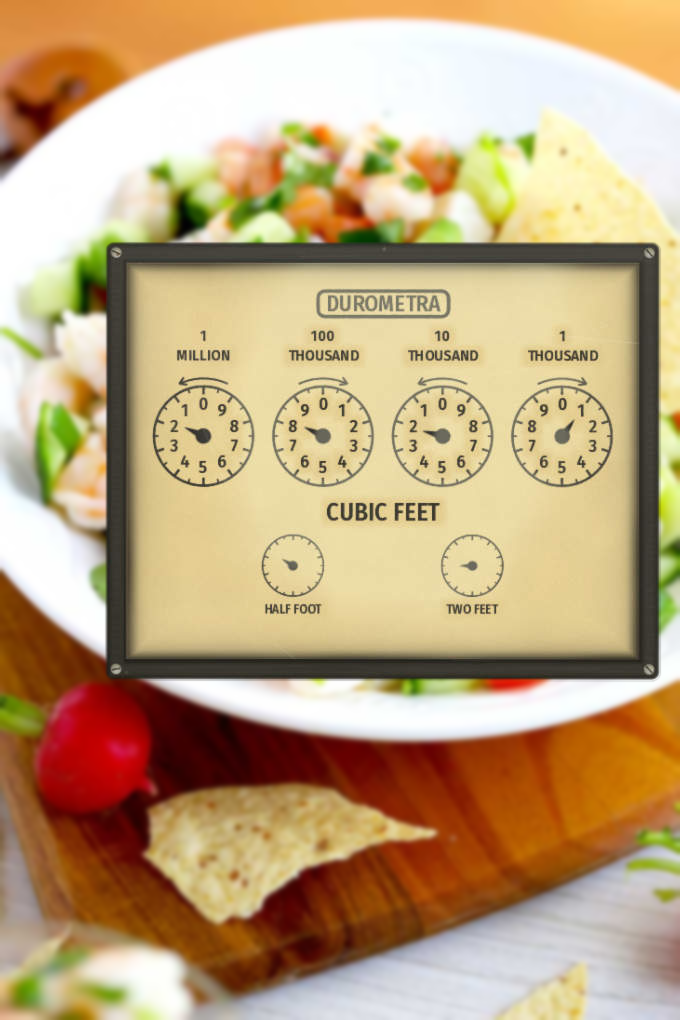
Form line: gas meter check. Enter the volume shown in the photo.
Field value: 182100 ft³
